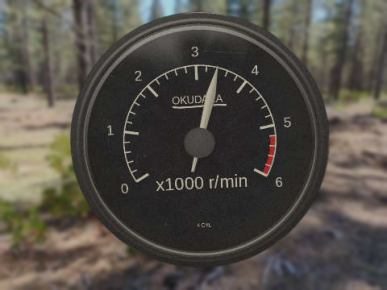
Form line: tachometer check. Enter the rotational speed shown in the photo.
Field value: 3400 rpm
